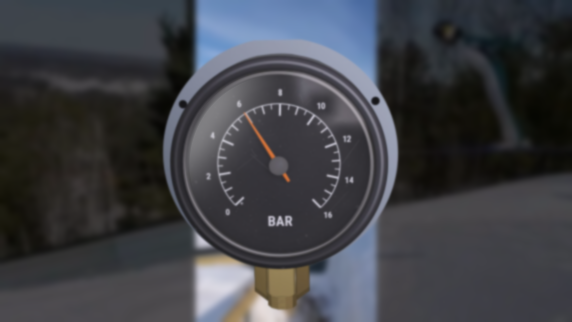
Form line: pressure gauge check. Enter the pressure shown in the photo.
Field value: 6 bar
